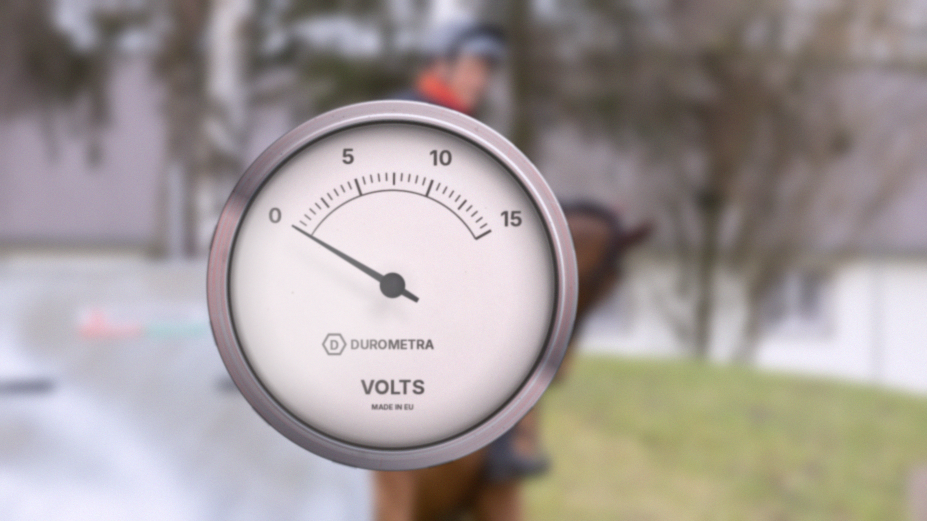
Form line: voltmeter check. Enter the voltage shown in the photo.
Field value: 0 V
